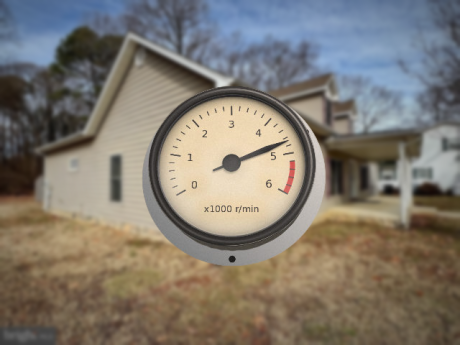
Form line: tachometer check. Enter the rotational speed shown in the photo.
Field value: 4700 rpm
